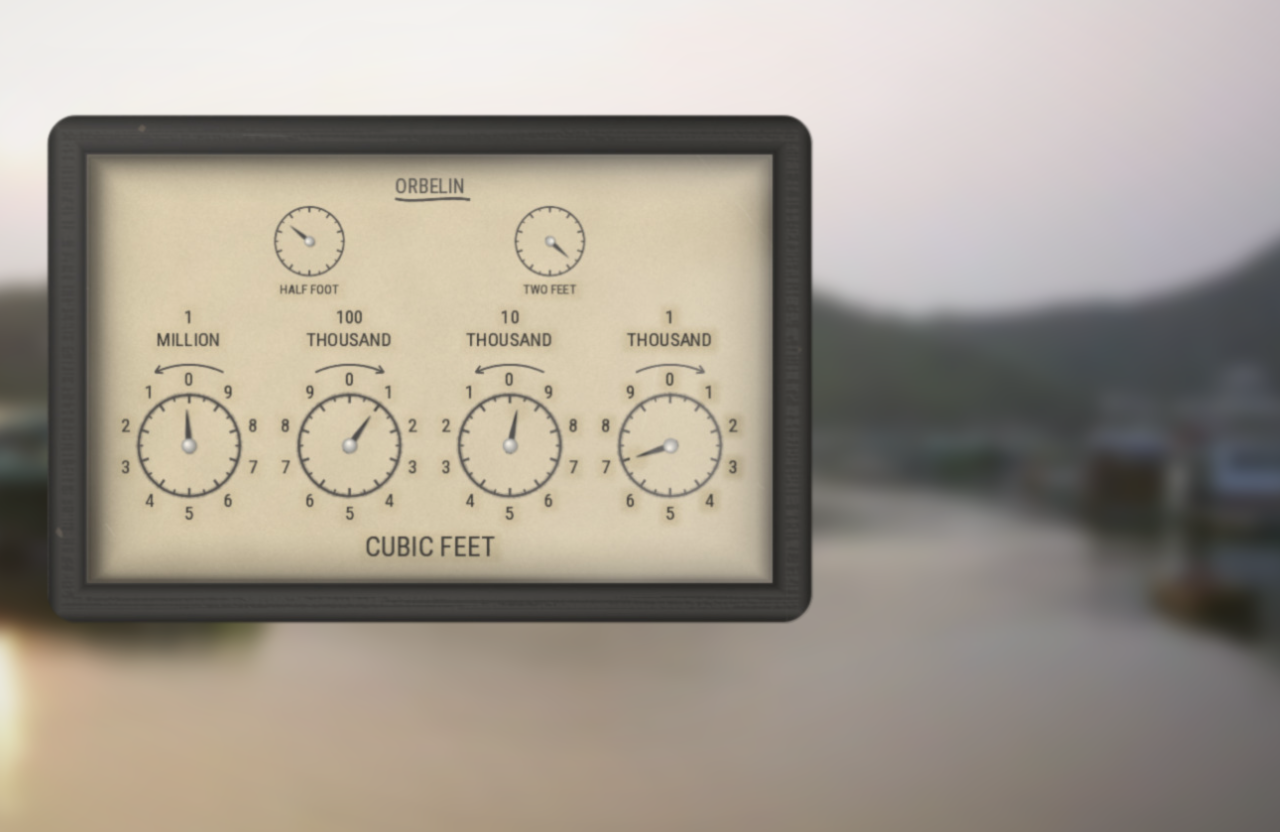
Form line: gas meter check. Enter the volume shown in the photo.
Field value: 9700 ft³
